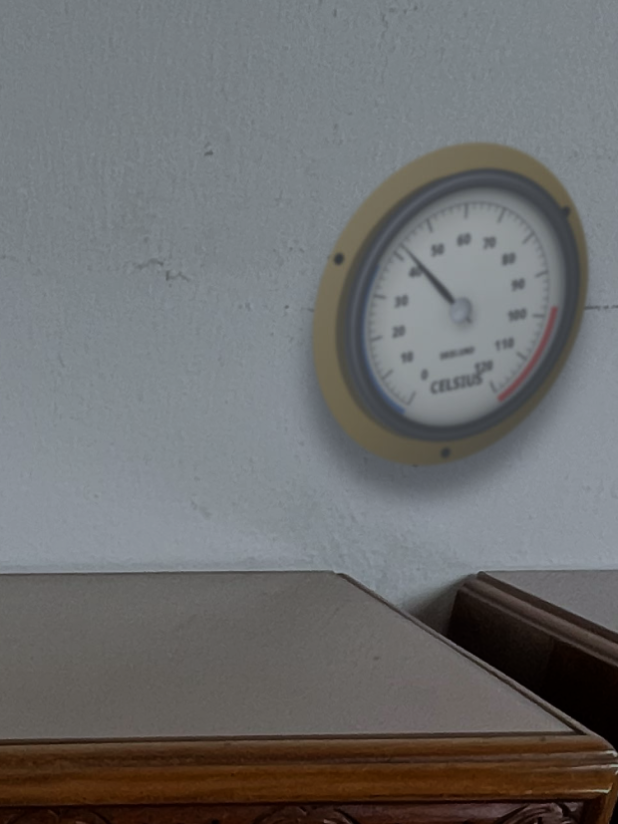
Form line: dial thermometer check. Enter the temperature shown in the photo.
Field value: 42 °C
